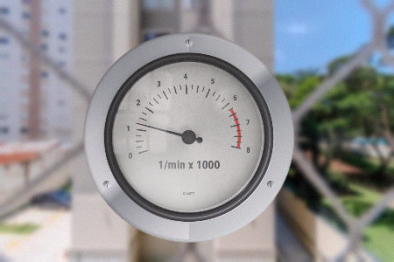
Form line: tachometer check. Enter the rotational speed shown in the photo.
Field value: 1250 rpm
